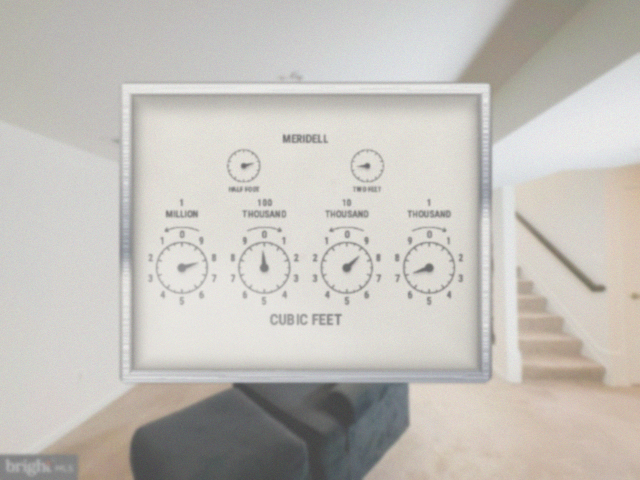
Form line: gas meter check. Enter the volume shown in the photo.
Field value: 798700 ft³
